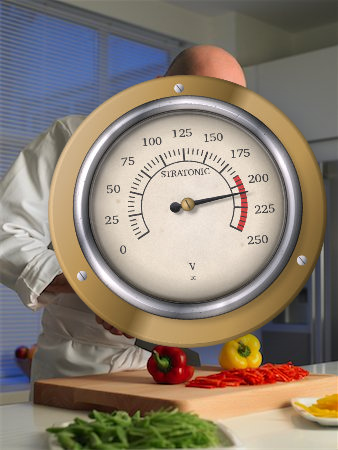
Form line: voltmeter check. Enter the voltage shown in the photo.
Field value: 210 V
